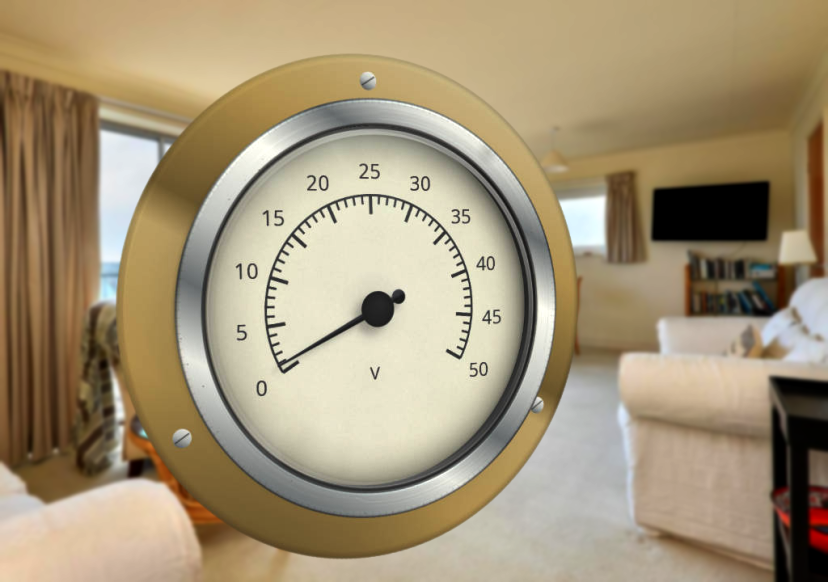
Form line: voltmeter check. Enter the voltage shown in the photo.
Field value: 1 V
